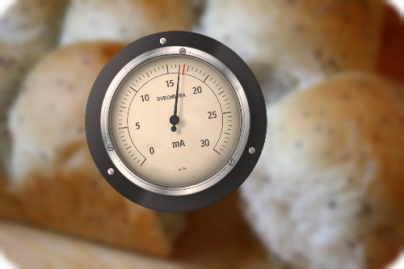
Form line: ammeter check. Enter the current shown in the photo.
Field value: 16.5 mA
